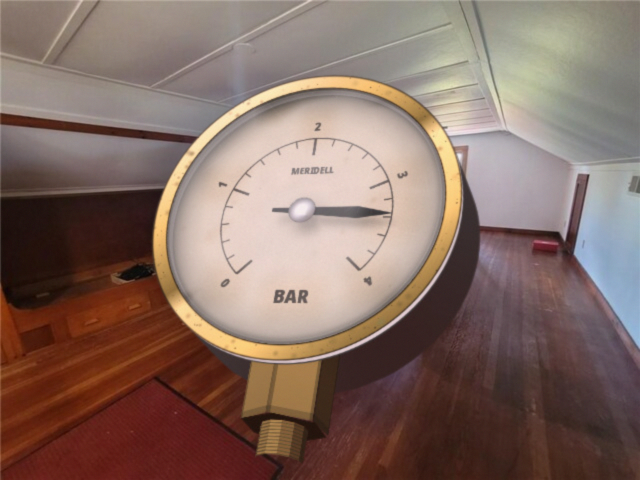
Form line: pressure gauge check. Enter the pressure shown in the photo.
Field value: 3.4 bar
